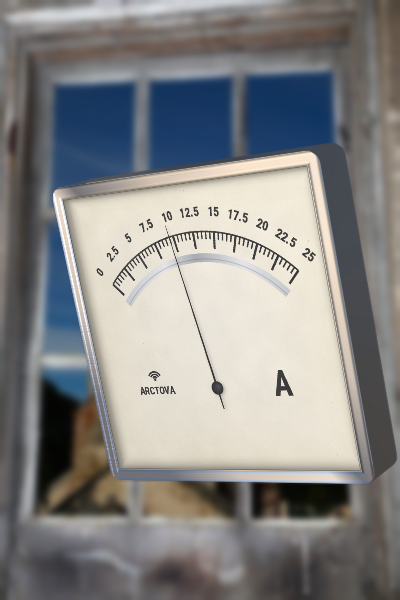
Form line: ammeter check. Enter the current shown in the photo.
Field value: 10 A
